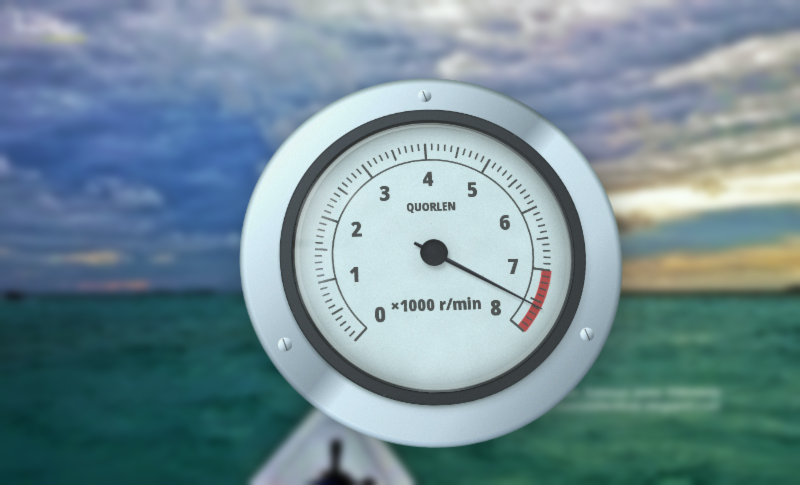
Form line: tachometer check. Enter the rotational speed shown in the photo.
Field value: 7600 rpm
